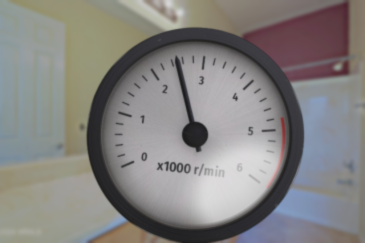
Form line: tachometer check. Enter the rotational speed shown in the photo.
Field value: 2500 rpm
